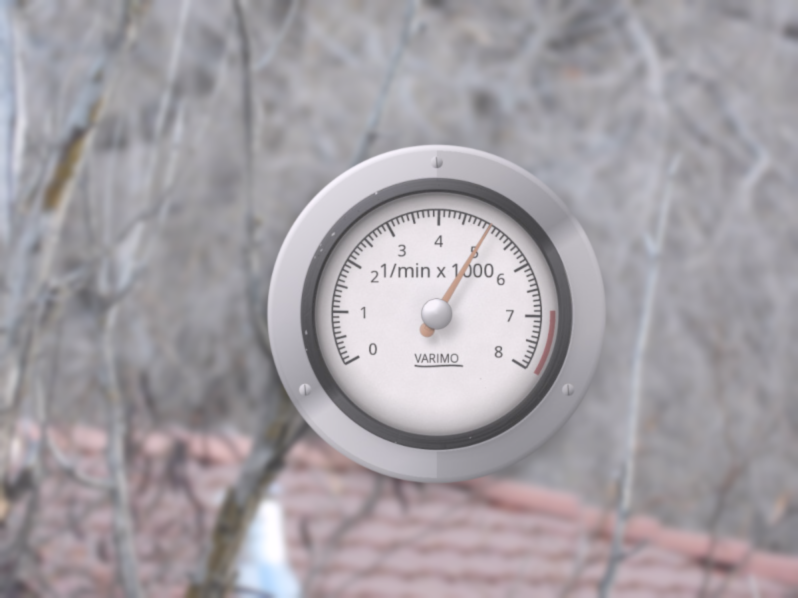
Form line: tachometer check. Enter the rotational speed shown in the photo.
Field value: 5000 rpm
